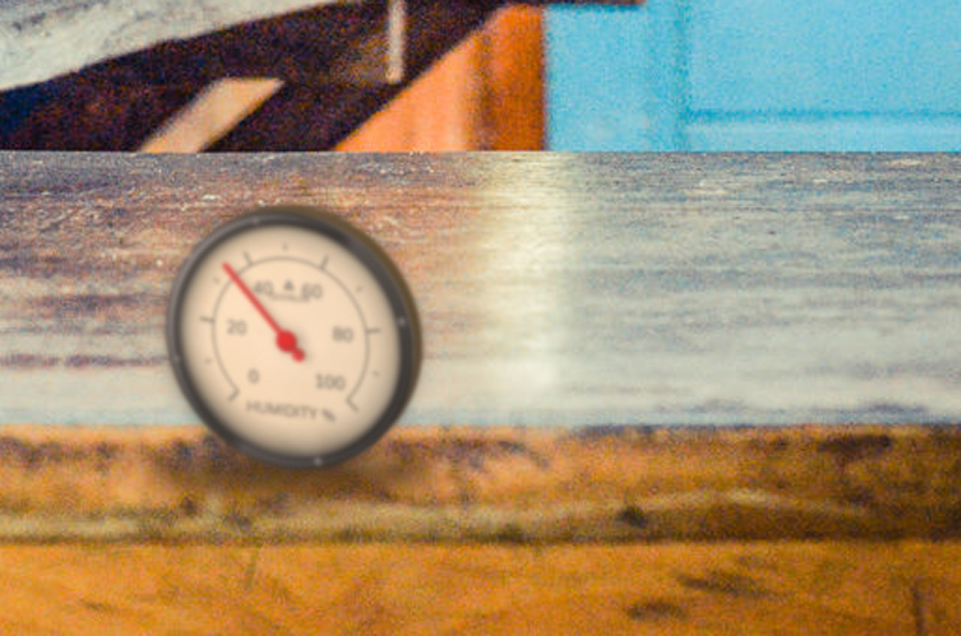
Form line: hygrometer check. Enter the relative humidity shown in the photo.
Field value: 35 %
